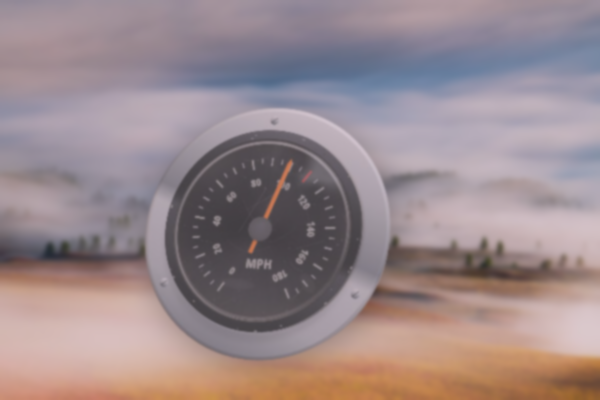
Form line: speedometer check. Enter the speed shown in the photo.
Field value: 100 mph
